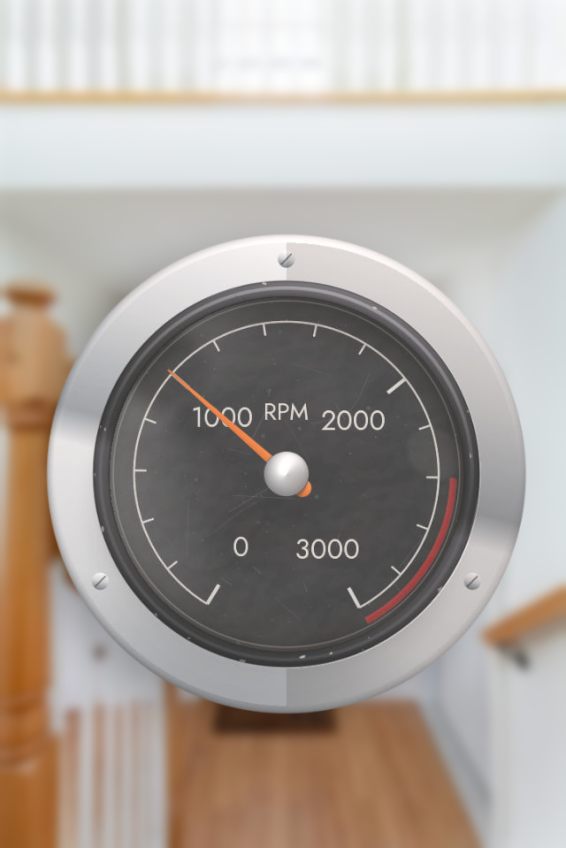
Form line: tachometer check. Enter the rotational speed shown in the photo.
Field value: 1000 rpm
